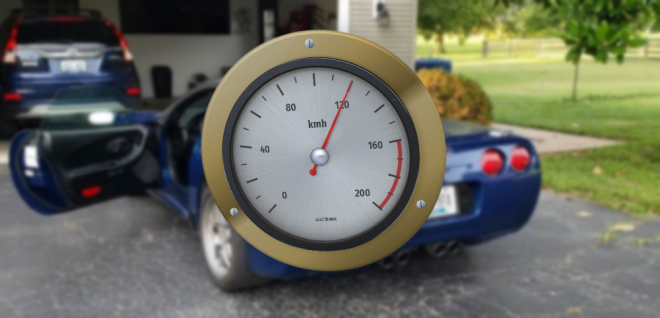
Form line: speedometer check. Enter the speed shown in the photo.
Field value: 120 km/h
